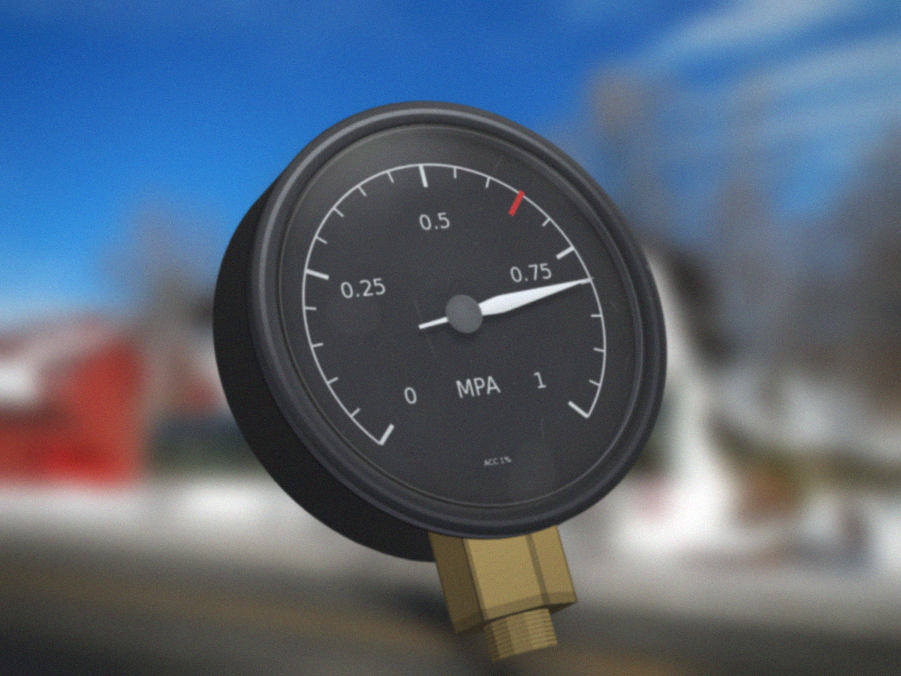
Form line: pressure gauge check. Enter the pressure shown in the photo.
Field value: 0.8 MPa
